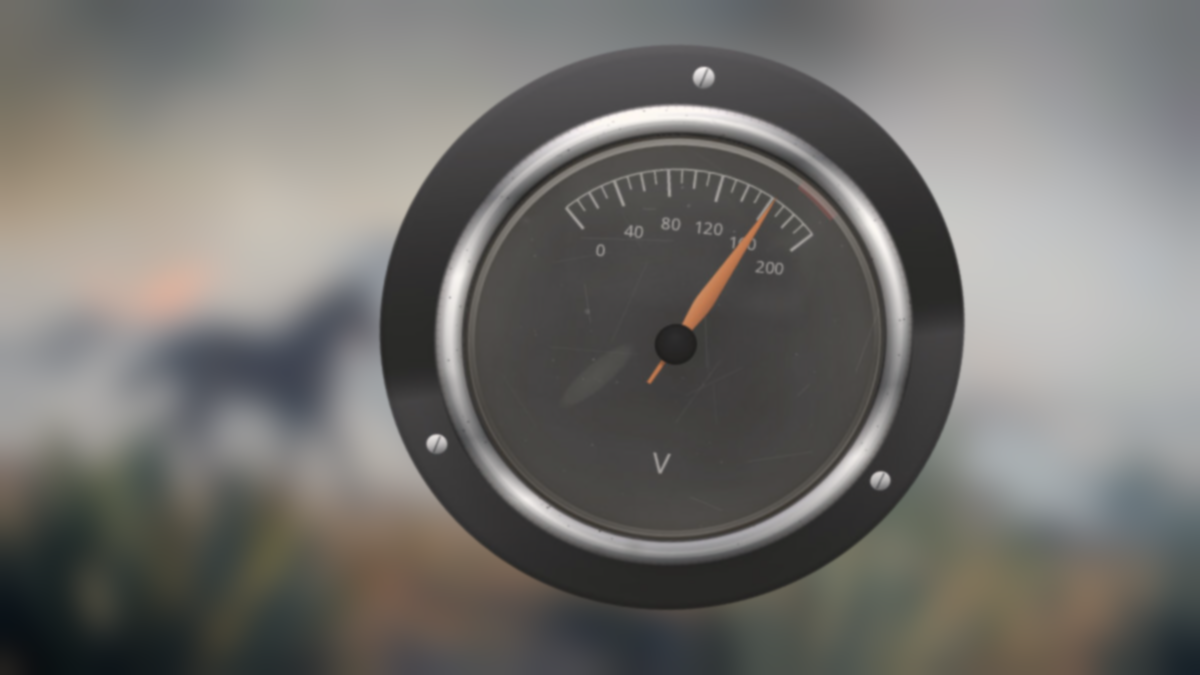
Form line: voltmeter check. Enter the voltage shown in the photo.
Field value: 160 V
